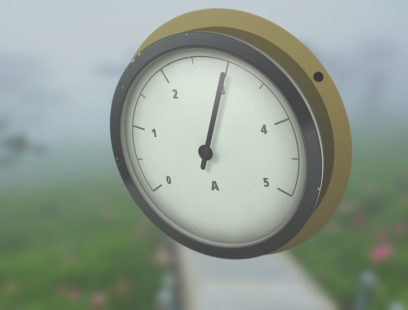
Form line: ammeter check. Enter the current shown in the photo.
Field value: 3 A
